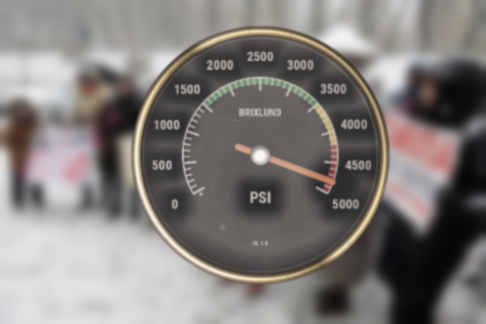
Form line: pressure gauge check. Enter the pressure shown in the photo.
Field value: 4800 psi
